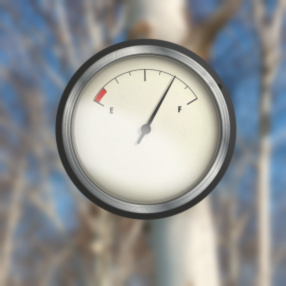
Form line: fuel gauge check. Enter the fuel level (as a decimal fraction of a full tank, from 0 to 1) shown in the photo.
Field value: 0.75
